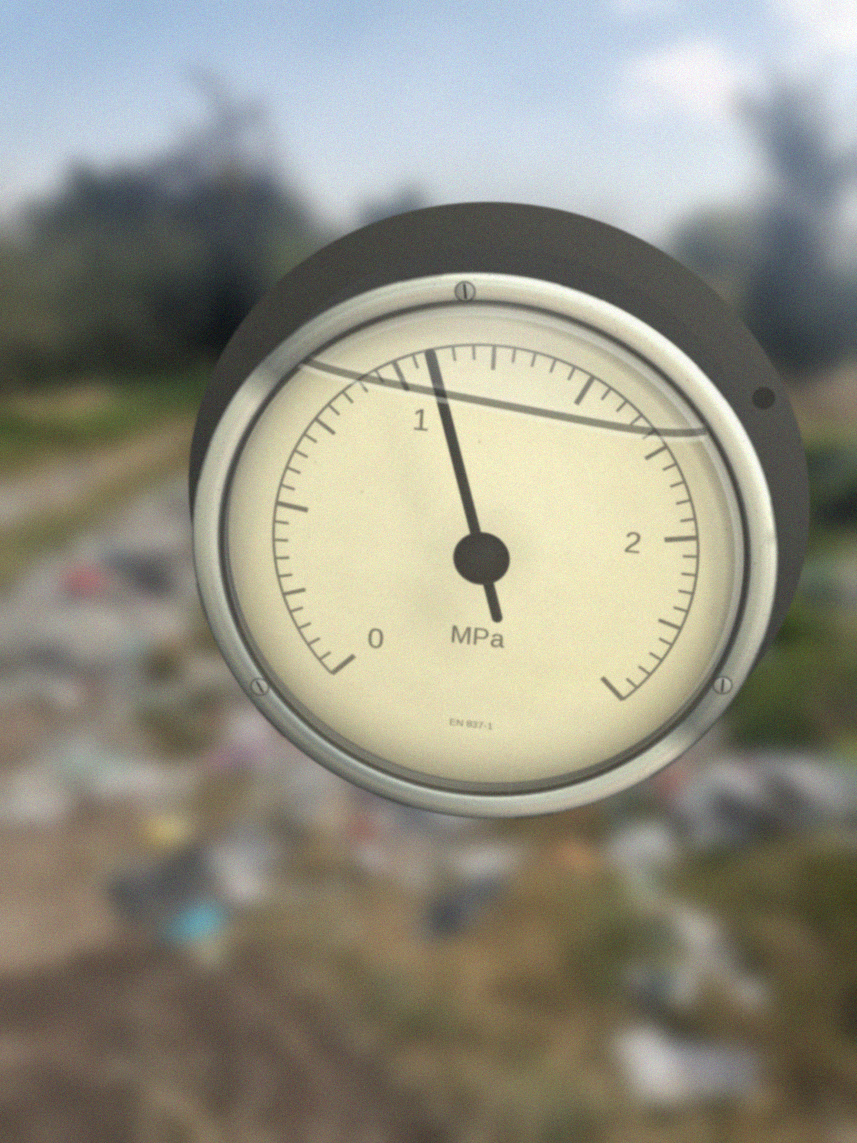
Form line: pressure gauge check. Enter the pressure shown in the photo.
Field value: 1.1 MPa
